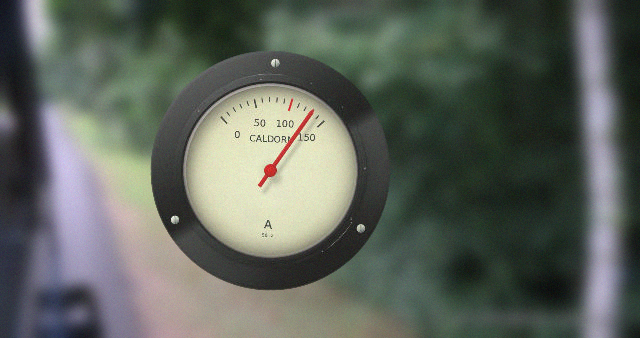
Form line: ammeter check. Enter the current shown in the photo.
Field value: 130 A
